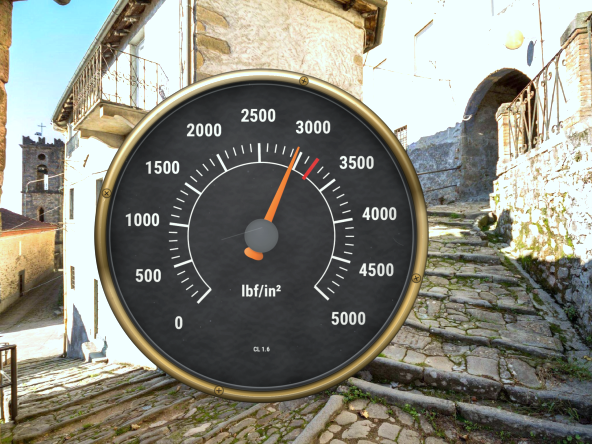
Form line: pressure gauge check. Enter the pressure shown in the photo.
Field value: 2950 psi
